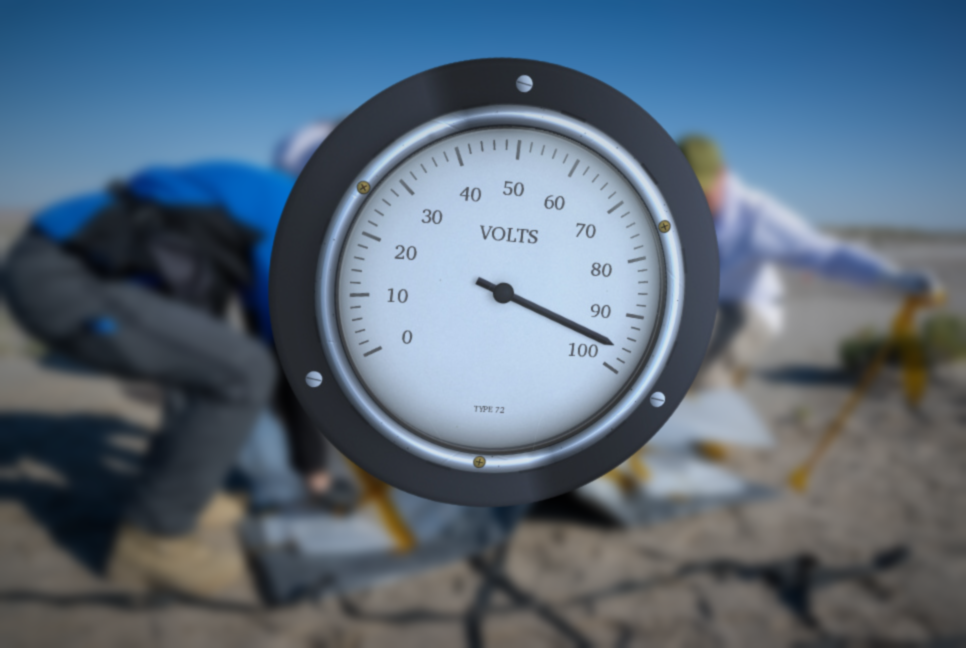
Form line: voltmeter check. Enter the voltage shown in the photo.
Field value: 96 V
